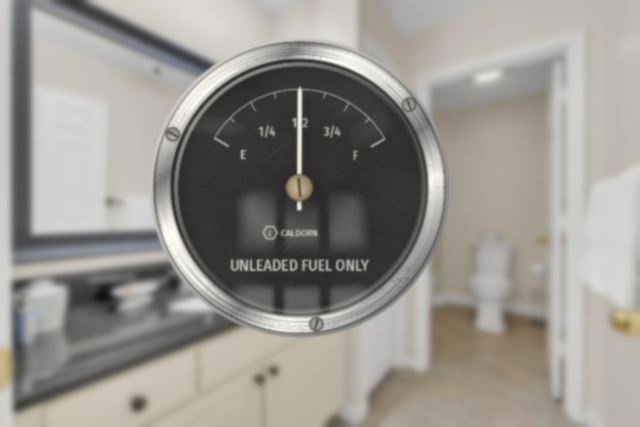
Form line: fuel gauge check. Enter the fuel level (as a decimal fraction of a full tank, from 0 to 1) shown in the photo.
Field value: 0.5
